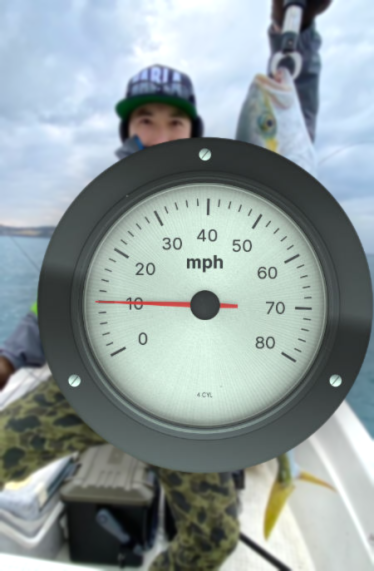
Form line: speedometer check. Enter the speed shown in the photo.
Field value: 10 mph
